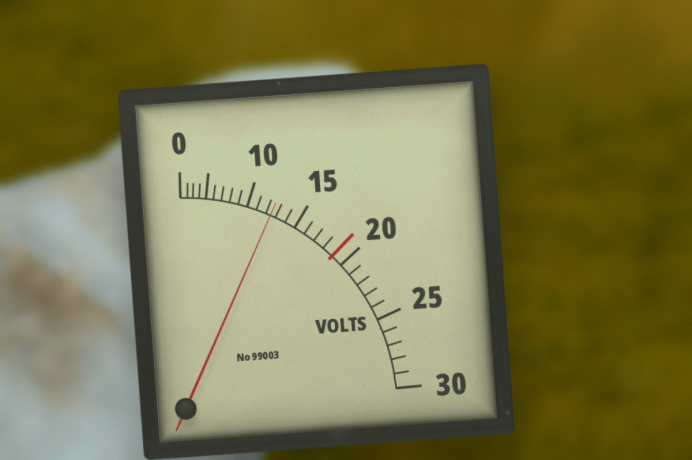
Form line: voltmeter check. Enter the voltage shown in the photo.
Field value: 12.5 V
